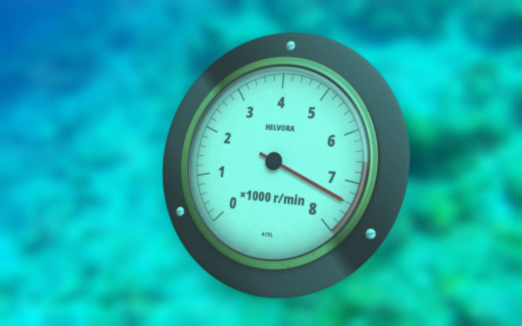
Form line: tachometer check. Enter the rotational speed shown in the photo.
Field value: 7400 rpm
